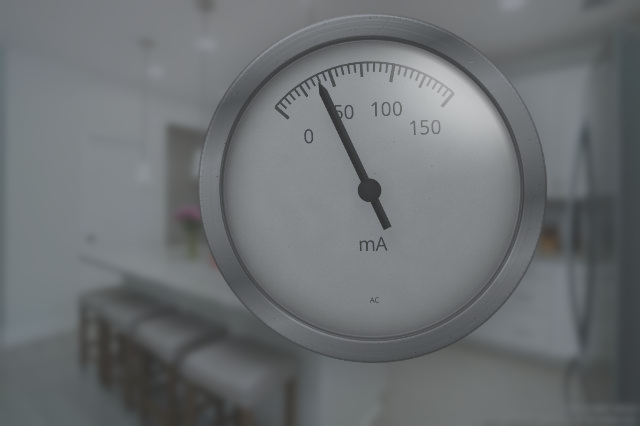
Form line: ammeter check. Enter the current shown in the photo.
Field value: 40 mA
